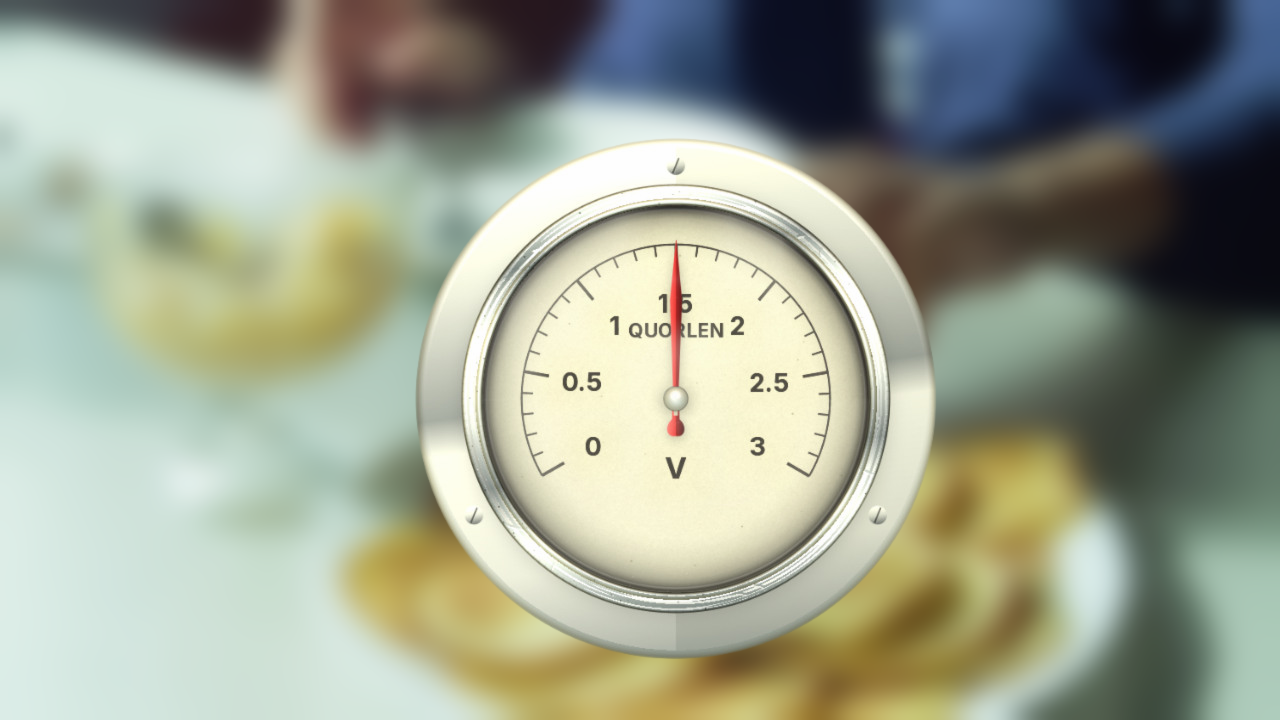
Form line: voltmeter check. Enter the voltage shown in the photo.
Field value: 1.5 V
